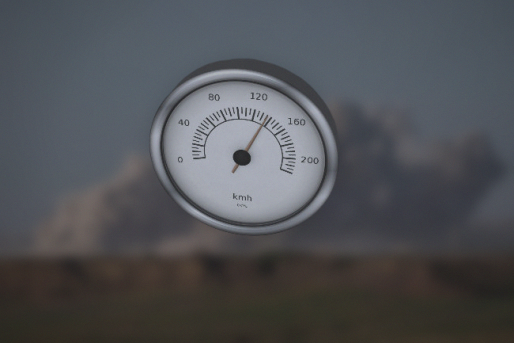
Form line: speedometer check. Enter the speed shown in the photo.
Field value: 135 km/h
